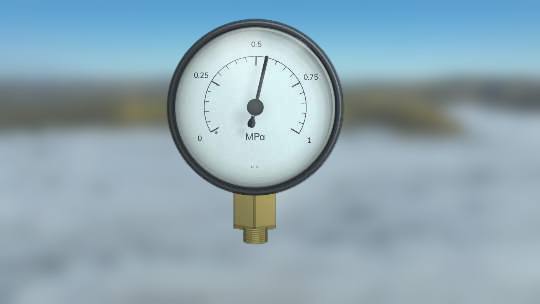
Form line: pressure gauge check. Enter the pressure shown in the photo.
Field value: 0.55 MPa
